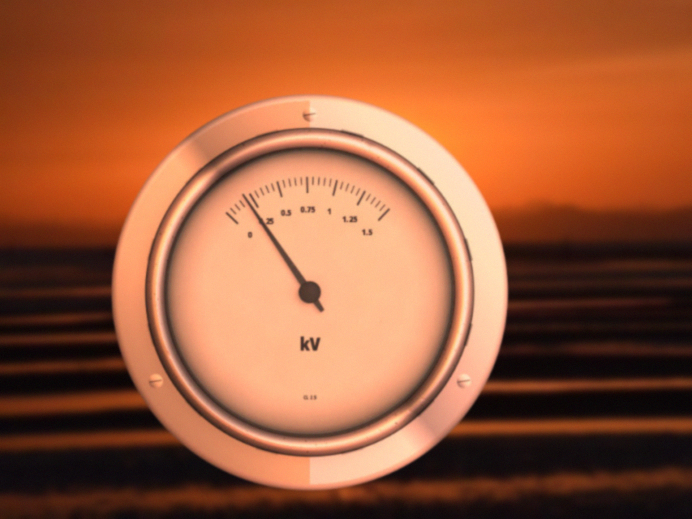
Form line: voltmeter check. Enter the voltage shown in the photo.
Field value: 0.2 kV
